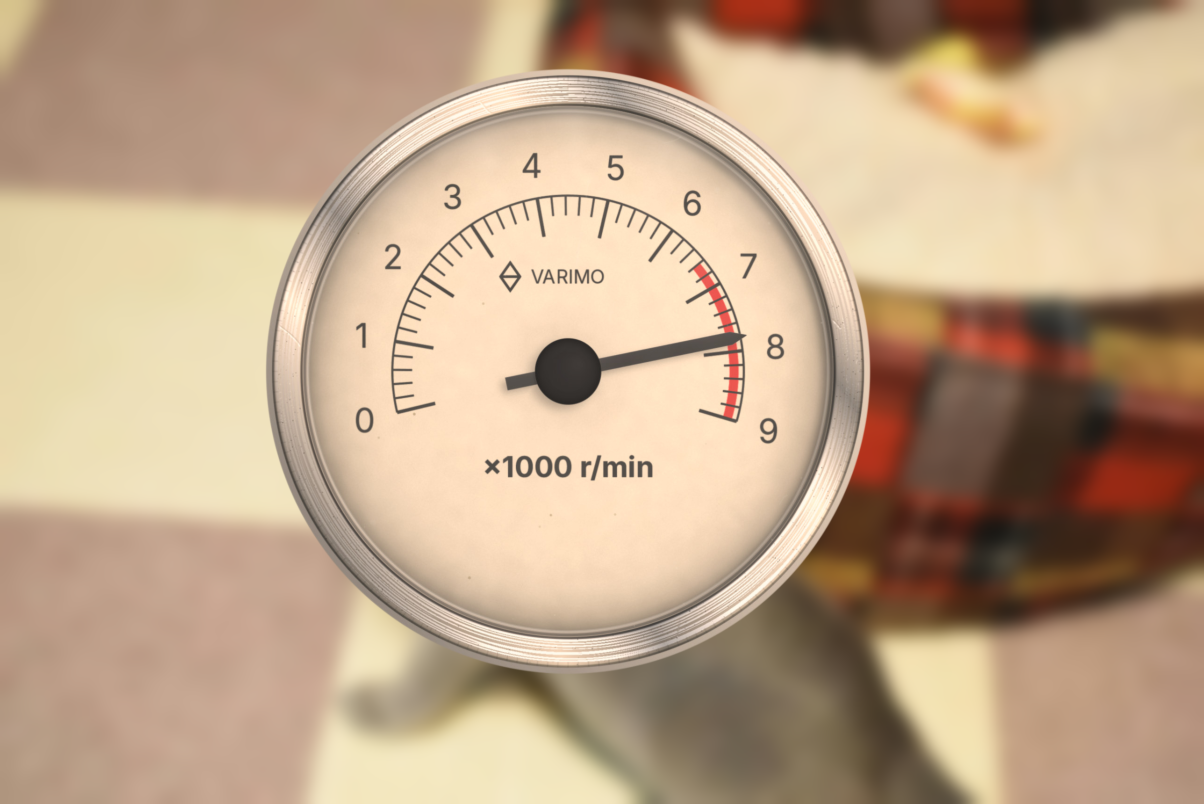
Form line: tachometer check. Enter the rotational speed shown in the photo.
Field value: 7800 rpm
